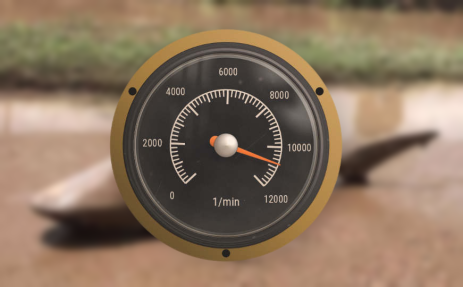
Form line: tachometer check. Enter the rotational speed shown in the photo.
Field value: 10800 rpm
